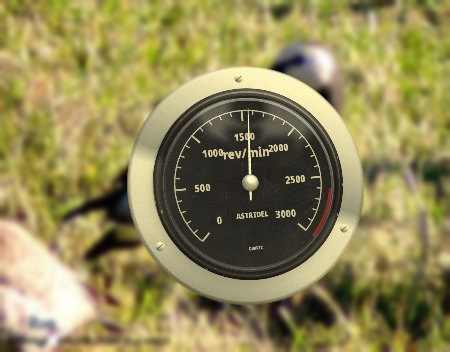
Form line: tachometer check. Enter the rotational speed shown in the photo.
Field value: 1550 rpm
